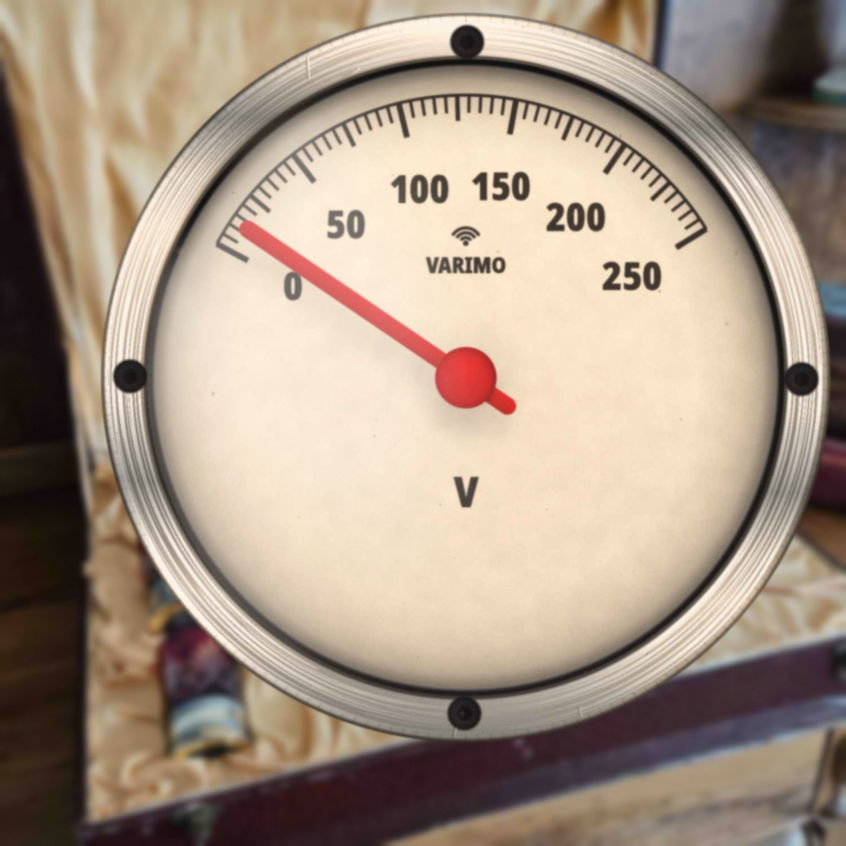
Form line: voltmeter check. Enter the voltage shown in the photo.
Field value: 12.5 V
